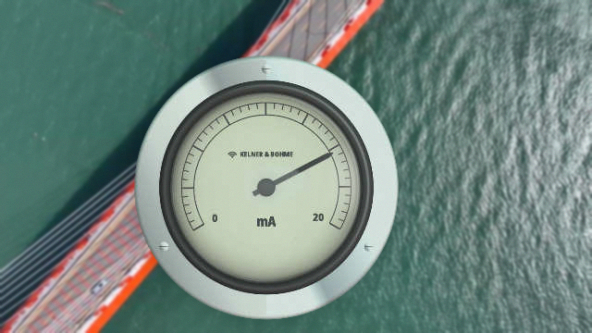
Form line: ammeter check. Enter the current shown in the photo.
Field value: 15.25 mA
